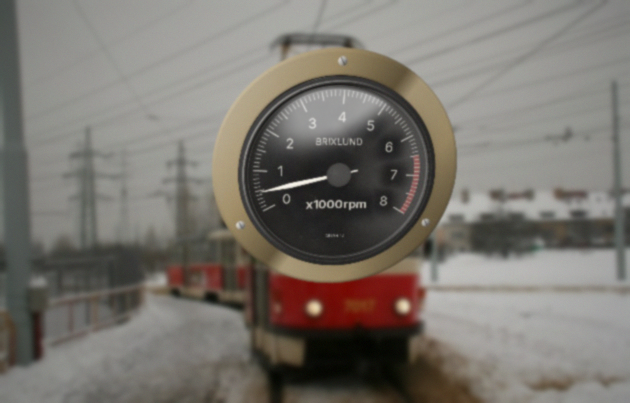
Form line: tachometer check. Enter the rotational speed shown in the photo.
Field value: 500 rpm
